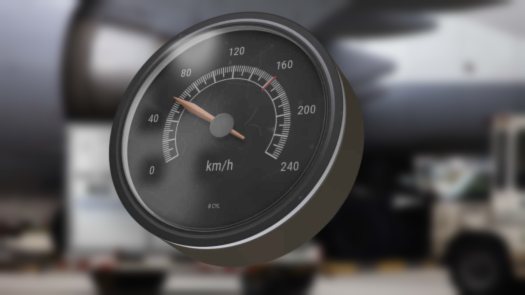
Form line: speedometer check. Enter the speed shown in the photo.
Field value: 60 km/h
